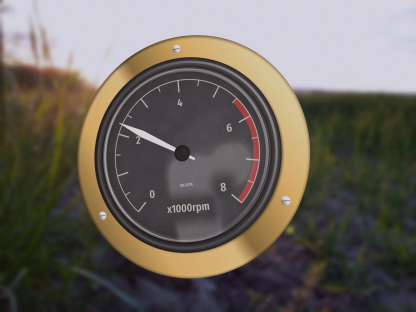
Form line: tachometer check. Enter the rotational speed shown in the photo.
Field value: 2250 rpm
